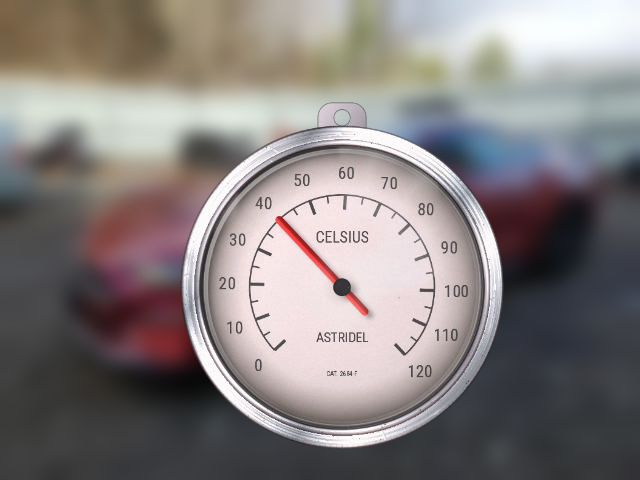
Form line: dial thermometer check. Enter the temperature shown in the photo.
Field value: 40 °C
